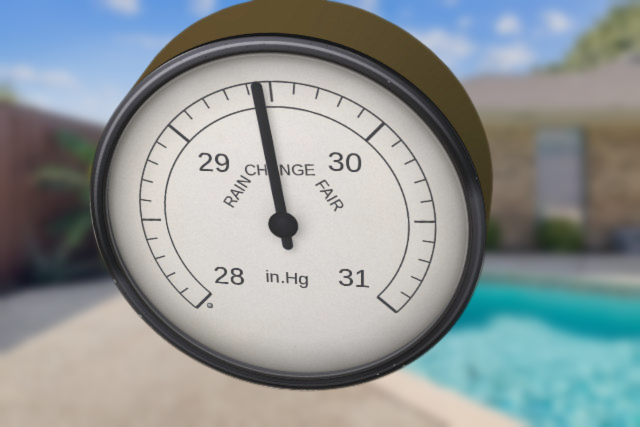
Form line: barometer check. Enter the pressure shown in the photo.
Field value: 29.45 inHg
